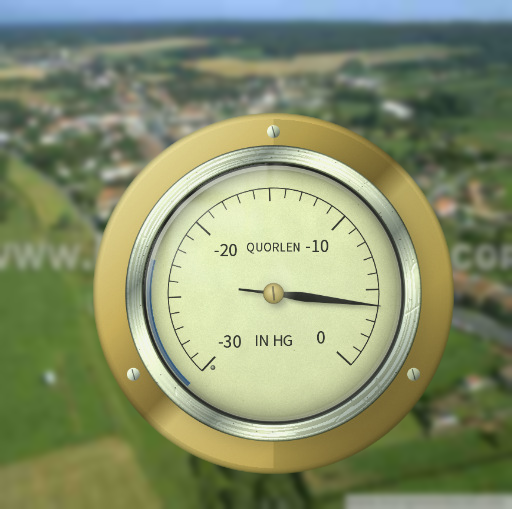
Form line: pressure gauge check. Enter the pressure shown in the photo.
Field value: -4 inHg
